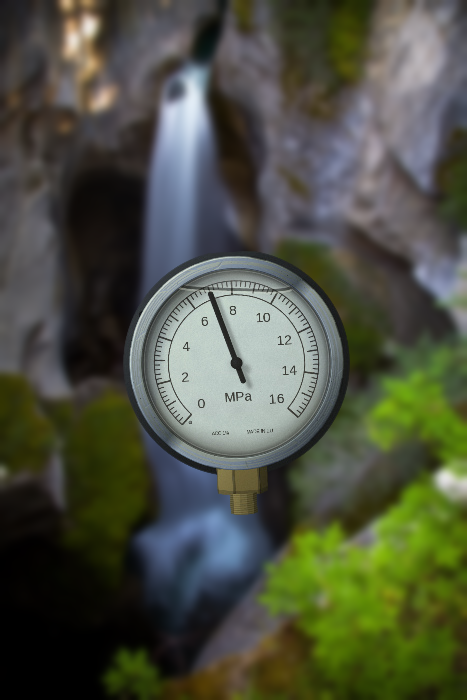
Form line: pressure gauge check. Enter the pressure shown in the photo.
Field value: 7 MPa
